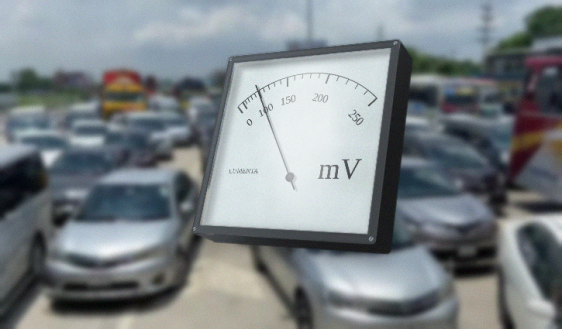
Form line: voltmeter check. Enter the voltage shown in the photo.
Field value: 100 mV
